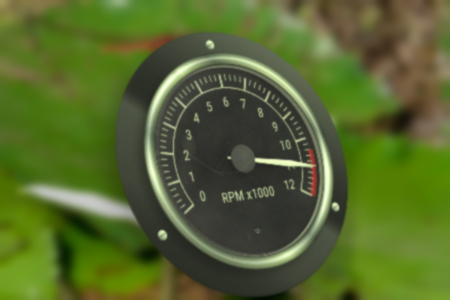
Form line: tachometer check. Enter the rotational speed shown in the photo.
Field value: 11000 rpm
